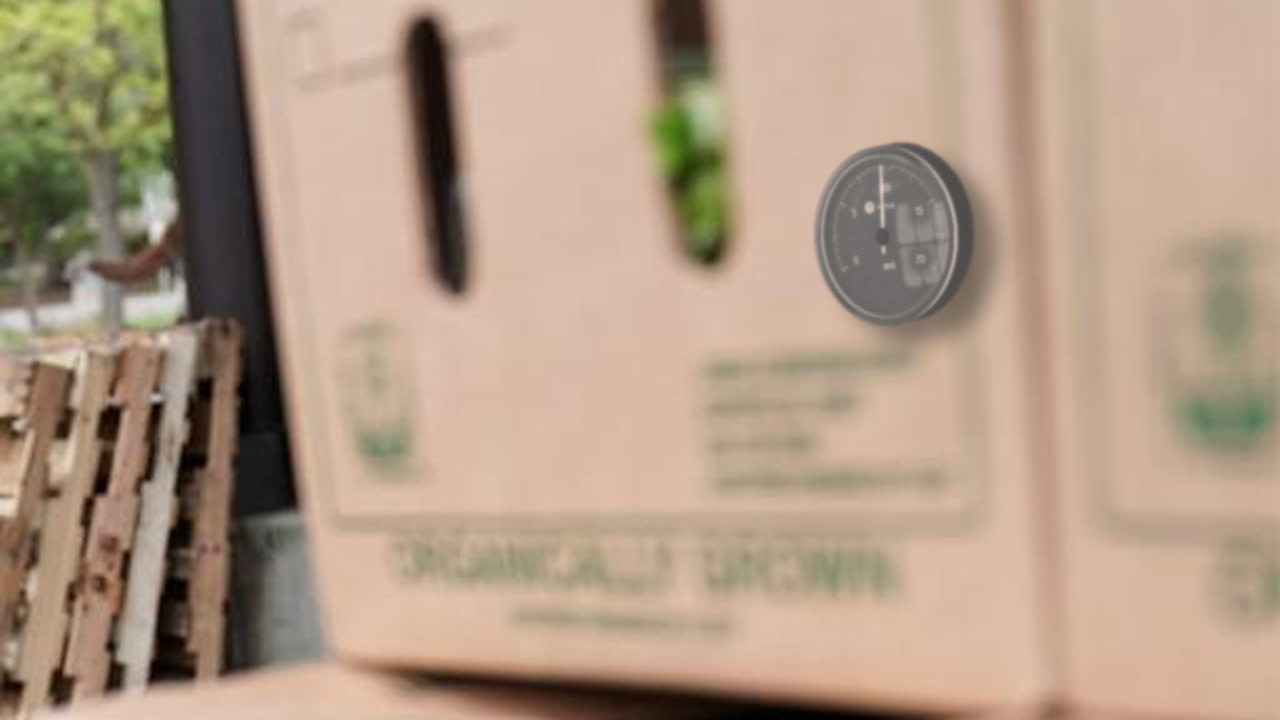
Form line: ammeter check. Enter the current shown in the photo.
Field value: 10 mA
